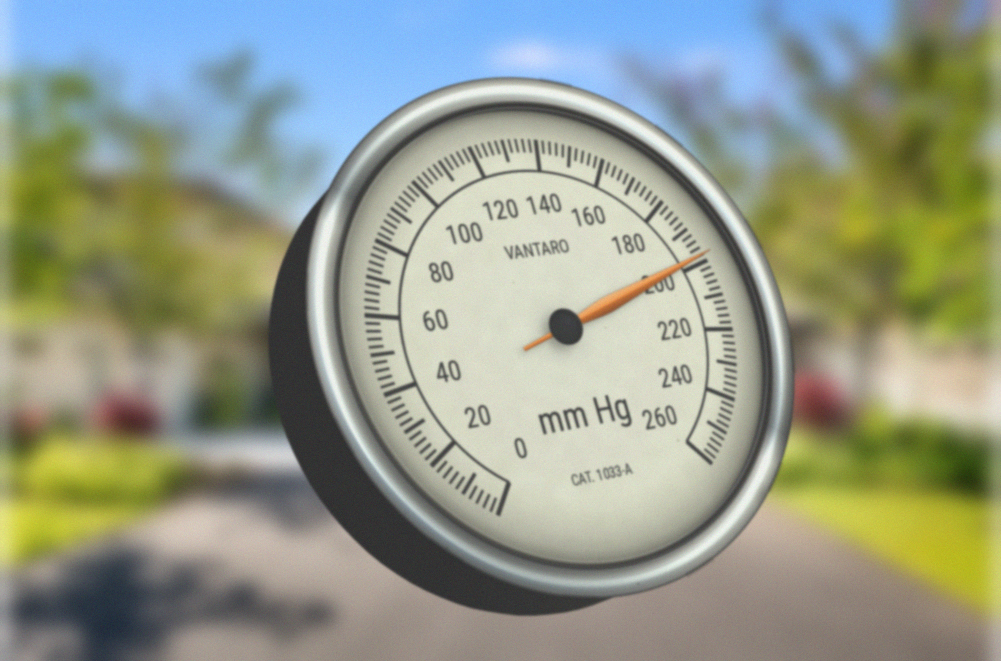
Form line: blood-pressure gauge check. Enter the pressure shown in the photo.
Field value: 198 mmHg
